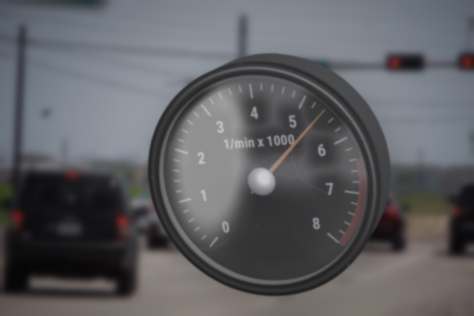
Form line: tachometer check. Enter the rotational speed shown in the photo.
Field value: 5400 rpm
